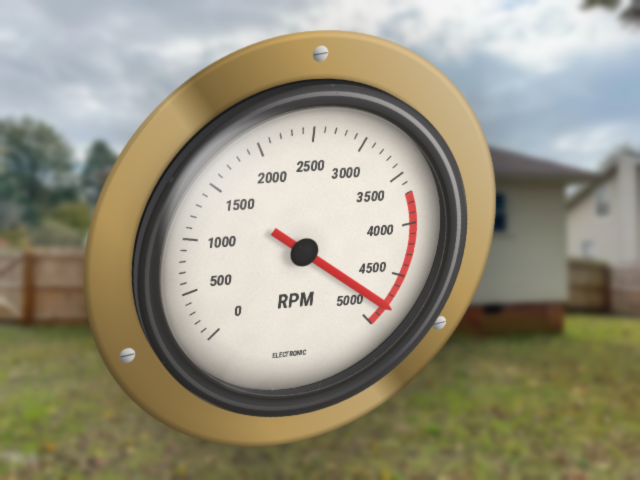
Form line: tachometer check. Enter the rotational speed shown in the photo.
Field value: 4800 rpm
